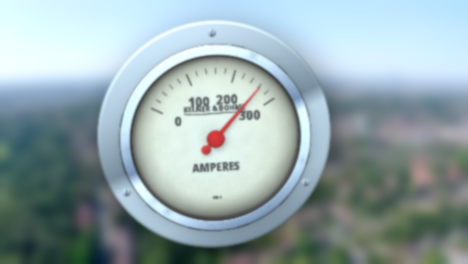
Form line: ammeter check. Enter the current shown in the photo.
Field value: 260 A
